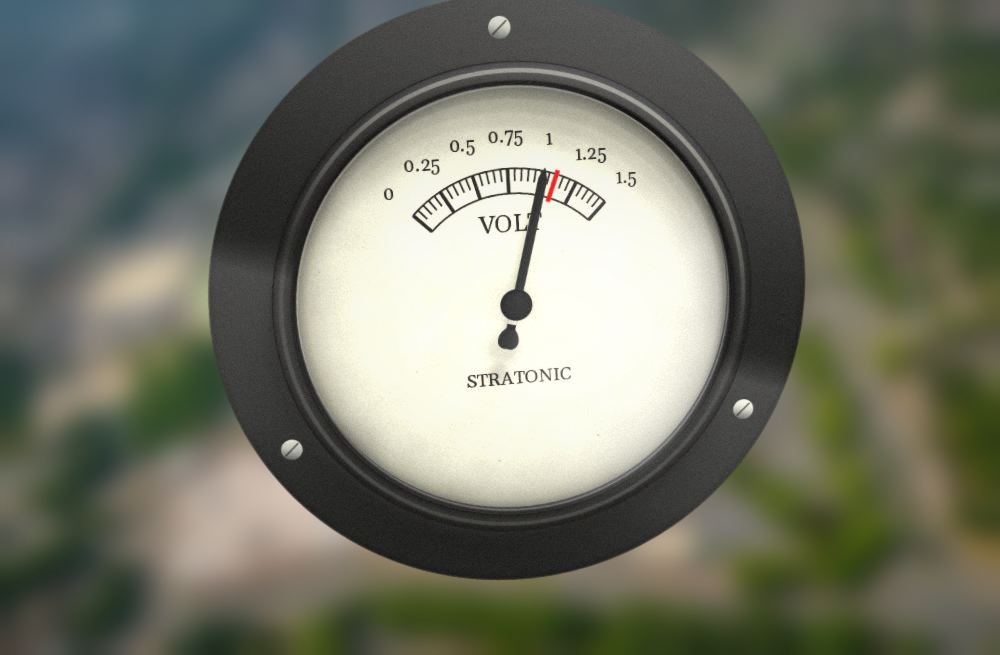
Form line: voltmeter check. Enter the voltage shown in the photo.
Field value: 1 V
